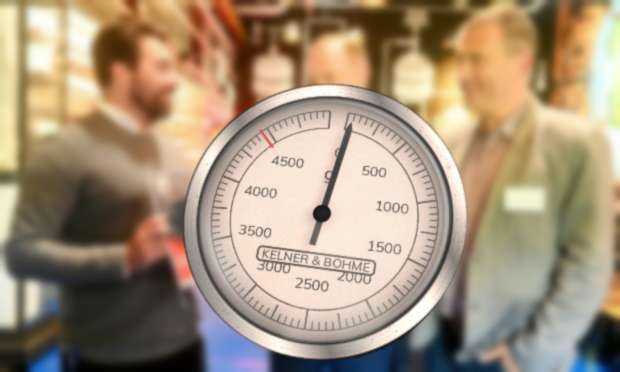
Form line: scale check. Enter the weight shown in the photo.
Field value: 50 g
